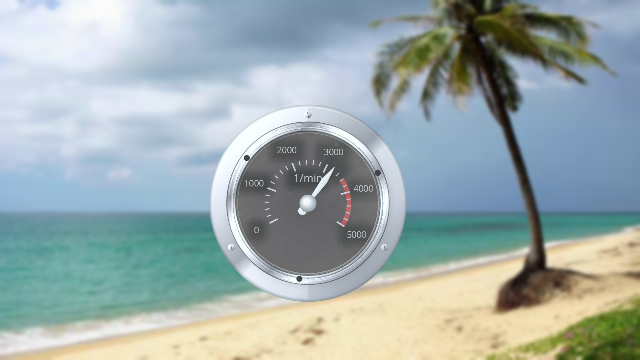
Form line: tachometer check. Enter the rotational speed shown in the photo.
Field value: 3200 rpm
